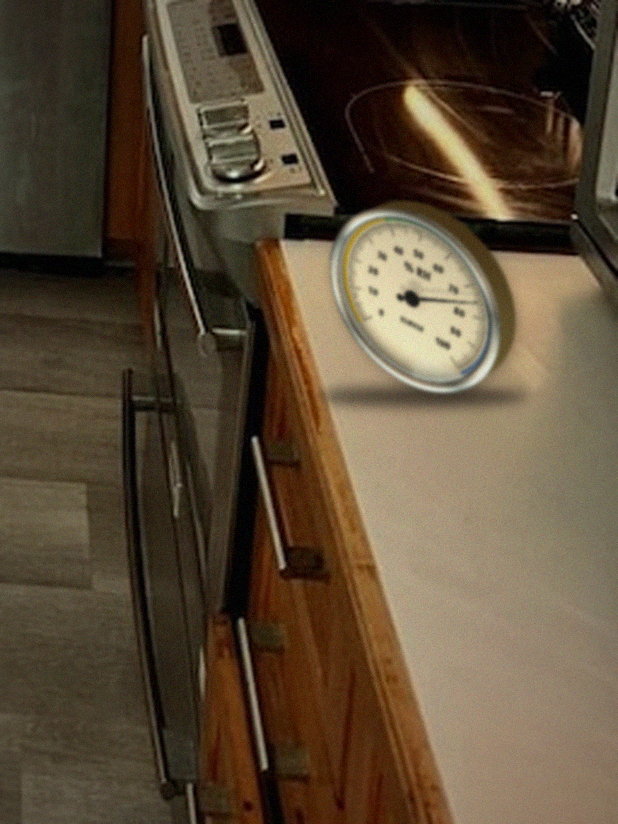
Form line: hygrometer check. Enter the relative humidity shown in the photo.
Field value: 75 %
